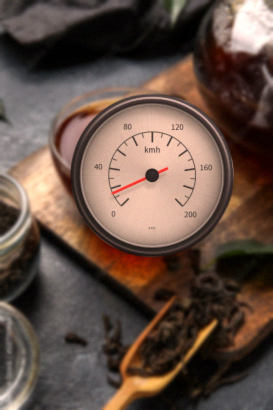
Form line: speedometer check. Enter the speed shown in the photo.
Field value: 15 km/h
